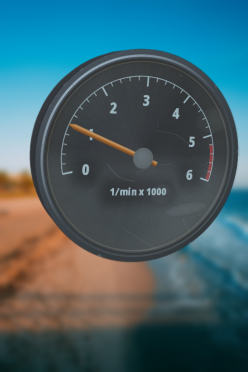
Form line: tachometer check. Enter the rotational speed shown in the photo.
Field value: 1000 rpm
